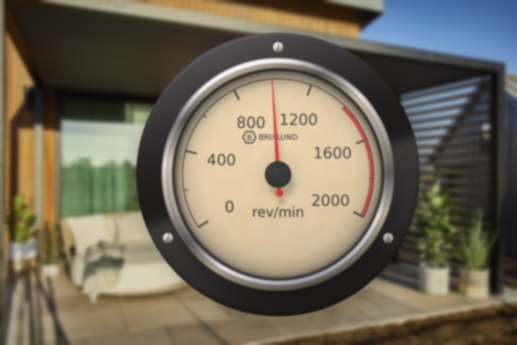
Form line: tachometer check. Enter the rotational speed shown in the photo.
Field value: 1000 rpm
